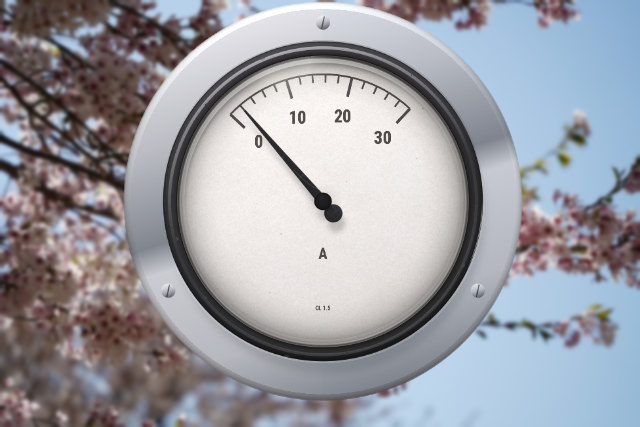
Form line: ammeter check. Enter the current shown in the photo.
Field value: 2 A
